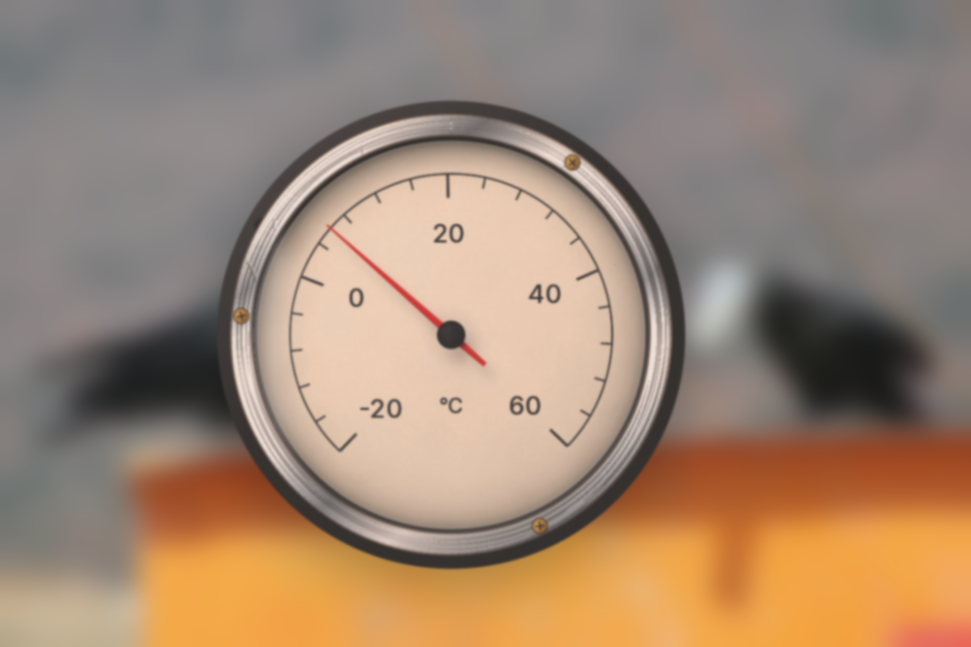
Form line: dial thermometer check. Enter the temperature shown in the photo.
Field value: 6 °C
